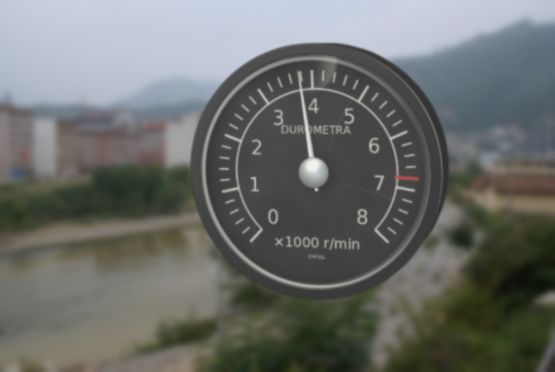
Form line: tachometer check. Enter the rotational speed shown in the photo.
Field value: 3800 rpm
